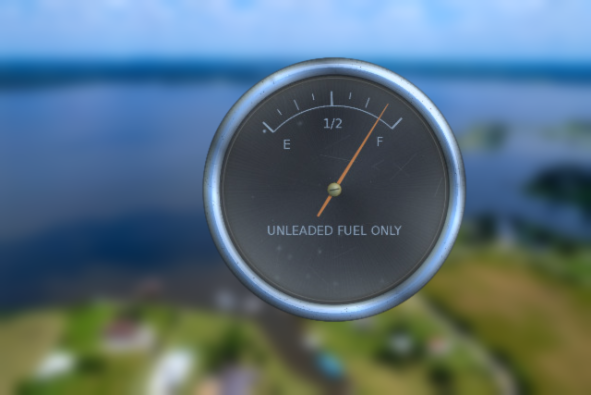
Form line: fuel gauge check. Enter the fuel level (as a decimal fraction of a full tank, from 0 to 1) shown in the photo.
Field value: 0.875
